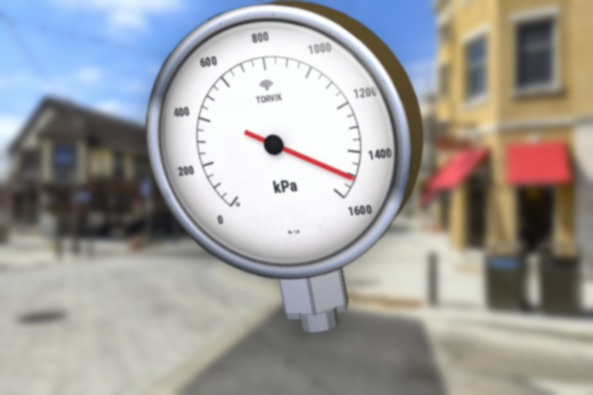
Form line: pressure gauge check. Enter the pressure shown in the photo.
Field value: 1500 kPa
